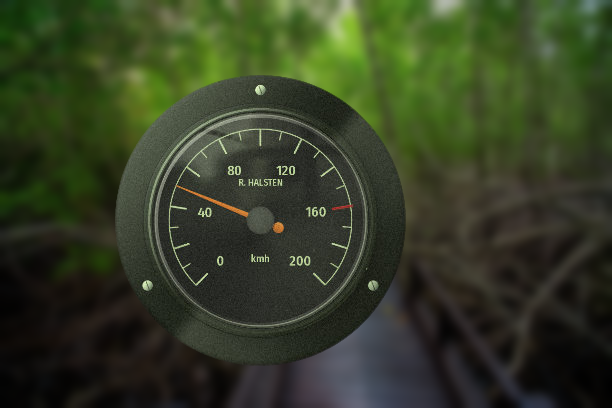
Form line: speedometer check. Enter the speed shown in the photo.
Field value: 50 km/h
